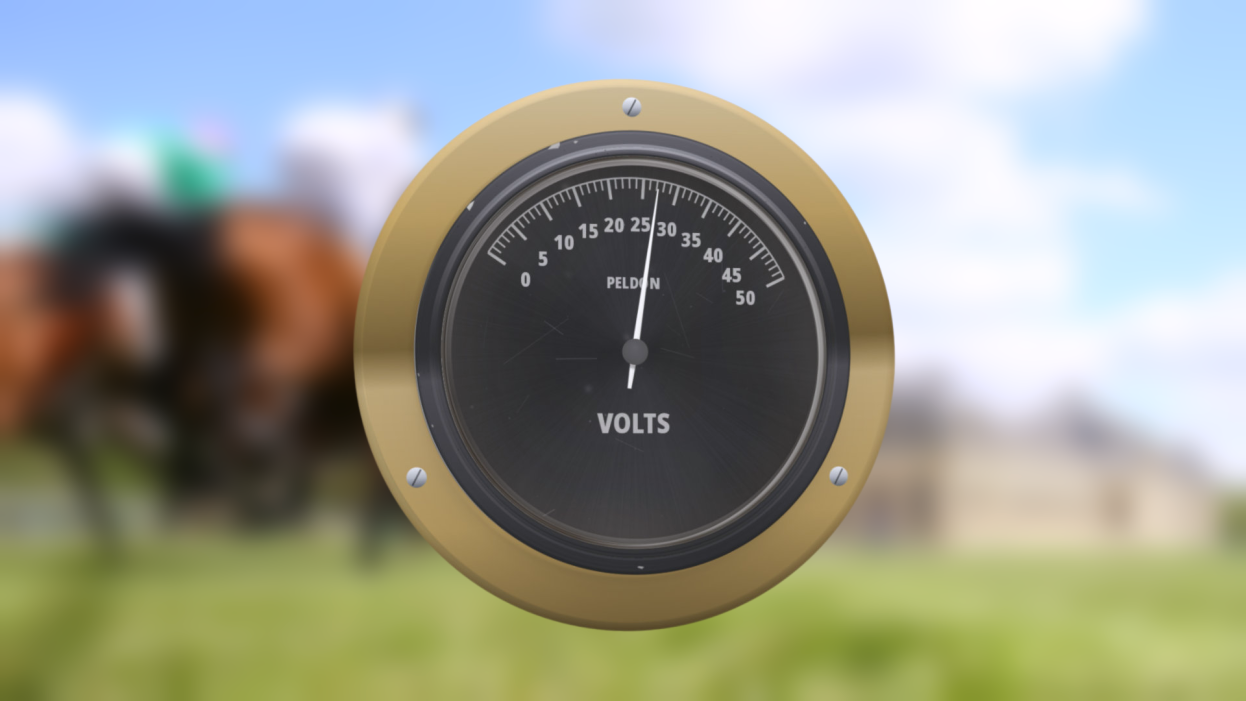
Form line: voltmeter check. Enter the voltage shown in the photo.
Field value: 27 V
